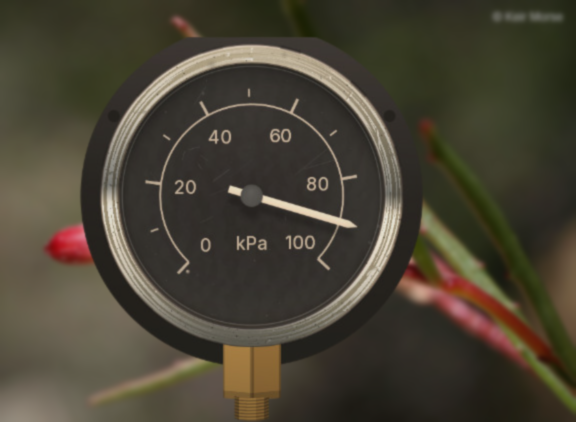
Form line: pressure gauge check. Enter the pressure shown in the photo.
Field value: 90 kPa
